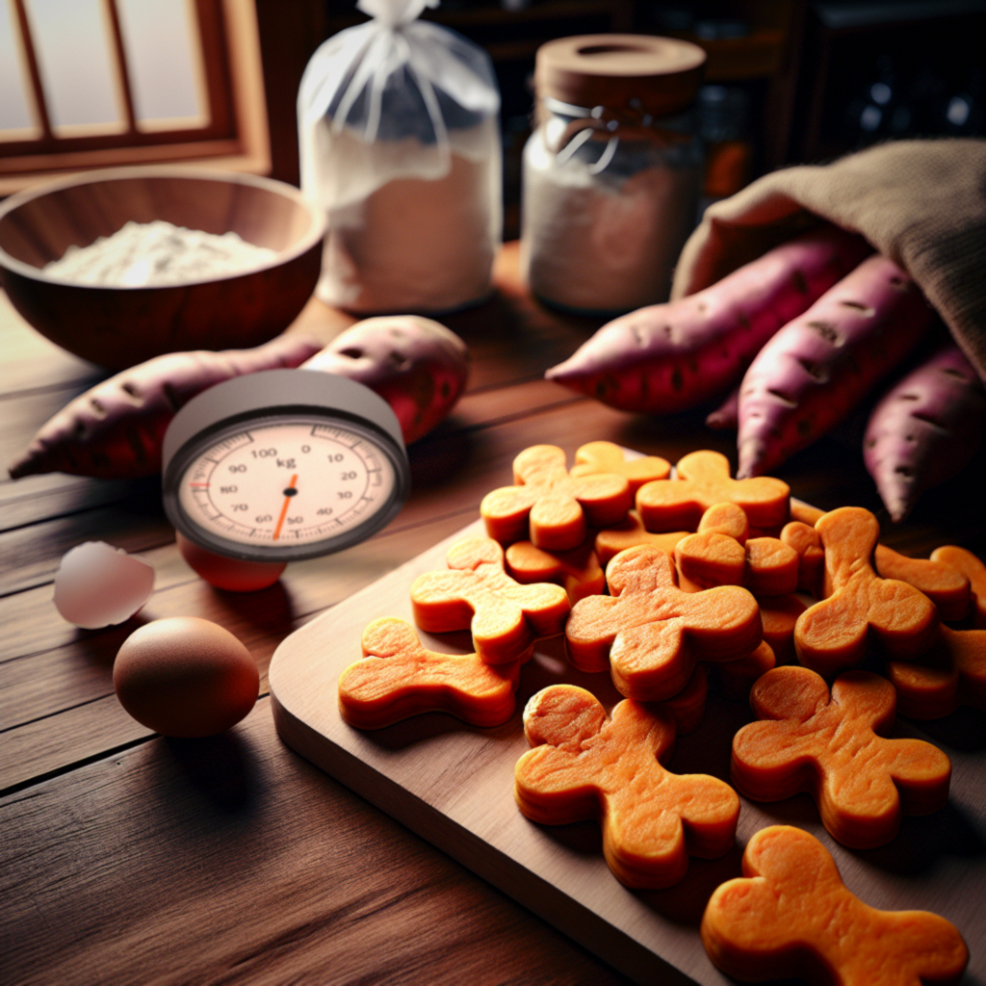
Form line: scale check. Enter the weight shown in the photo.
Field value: 55 kg
